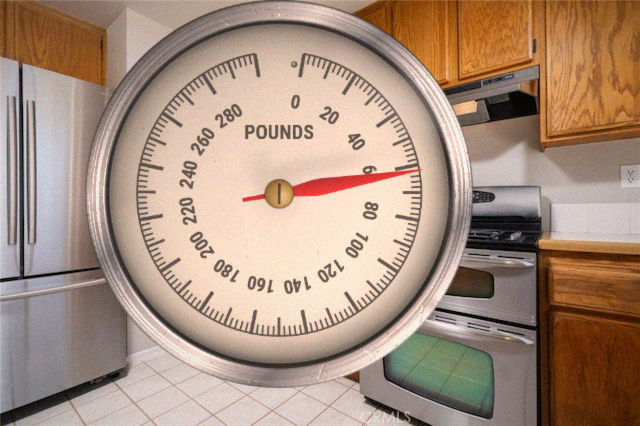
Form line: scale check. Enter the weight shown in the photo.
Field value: 62 lb
